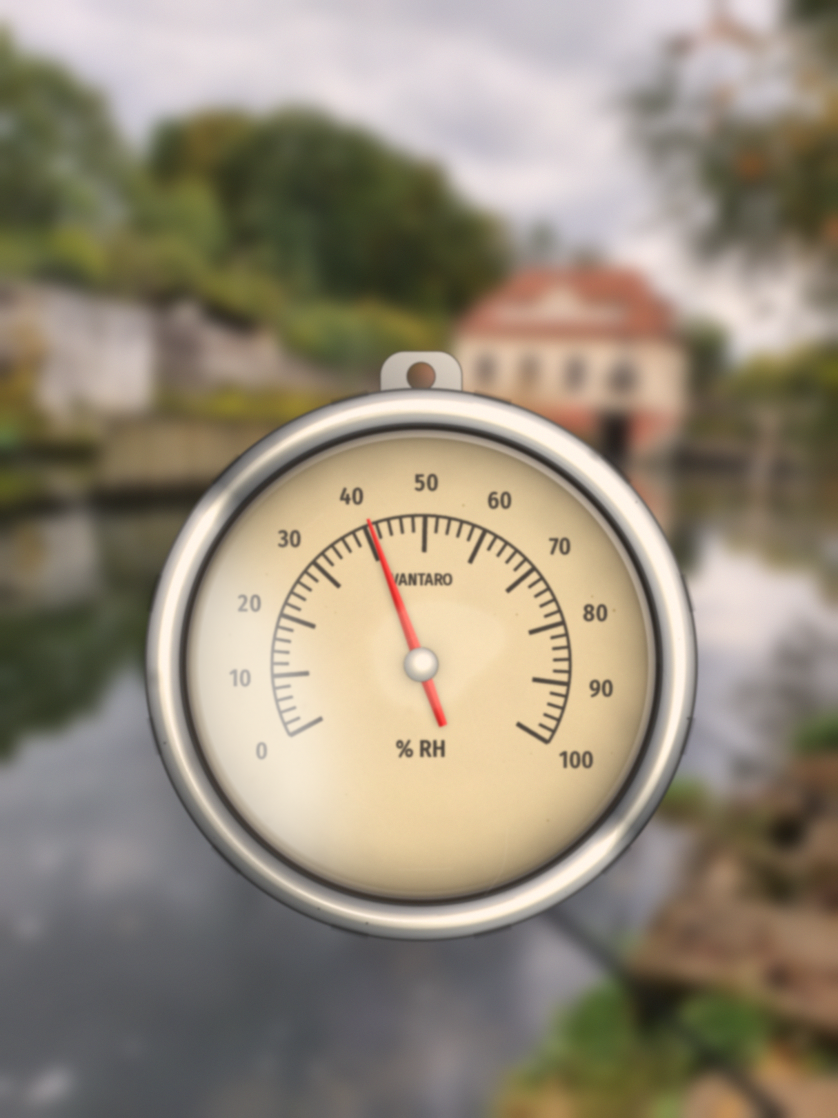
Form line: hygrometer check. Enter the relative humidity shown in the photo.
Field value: 41 %
